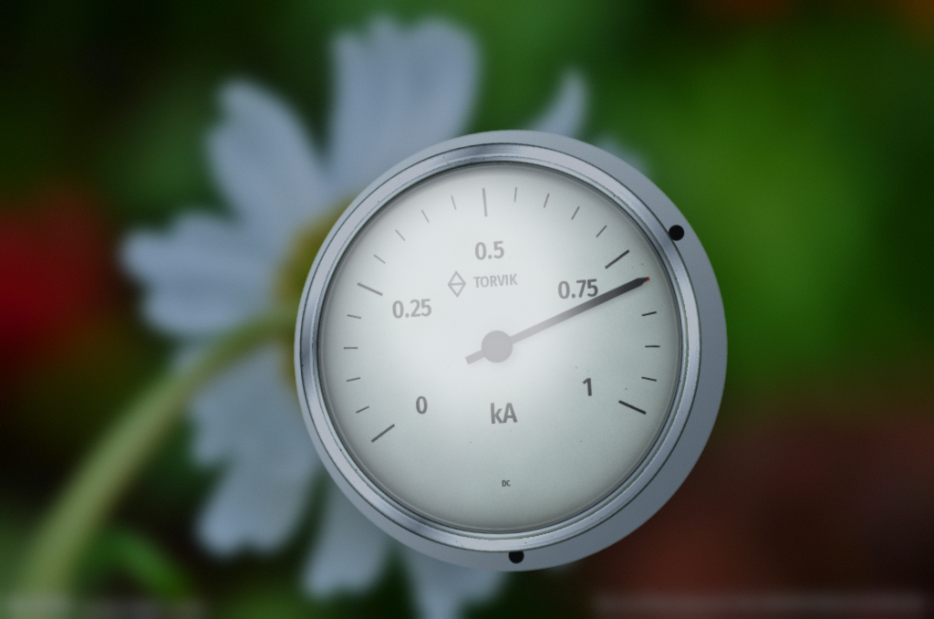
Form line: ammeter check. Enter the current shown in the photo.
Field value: 0.8 kA
